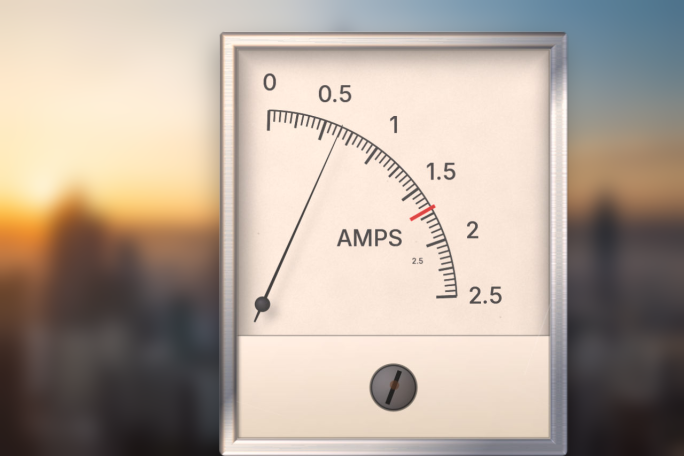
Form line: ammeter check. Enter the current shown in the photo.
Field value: 0.65 A
